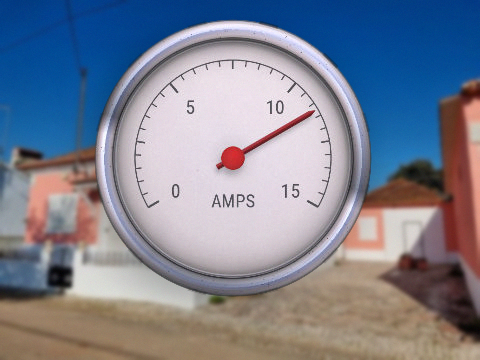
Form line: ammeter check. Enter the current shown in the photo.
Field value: 11.25 A
